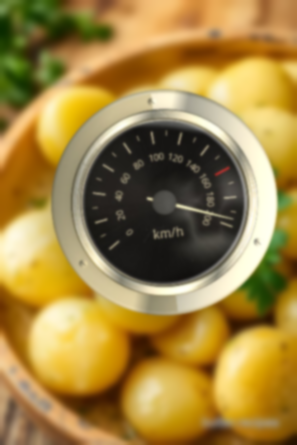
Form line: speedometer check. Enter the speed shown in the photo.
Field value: 195 km/h
